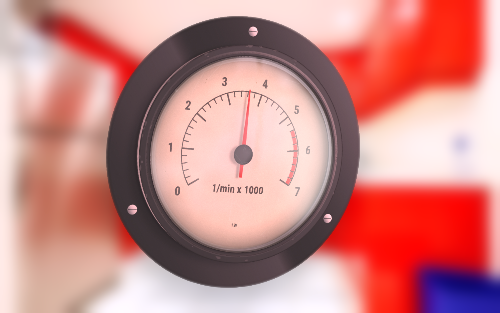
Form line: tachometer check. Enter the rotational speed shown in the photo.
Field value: 3600 rpm
